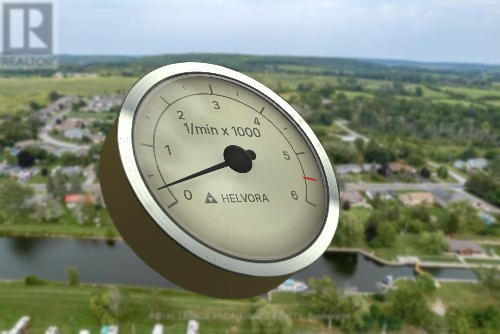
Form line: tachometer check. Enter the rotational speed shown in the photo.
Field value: 250 rpm
